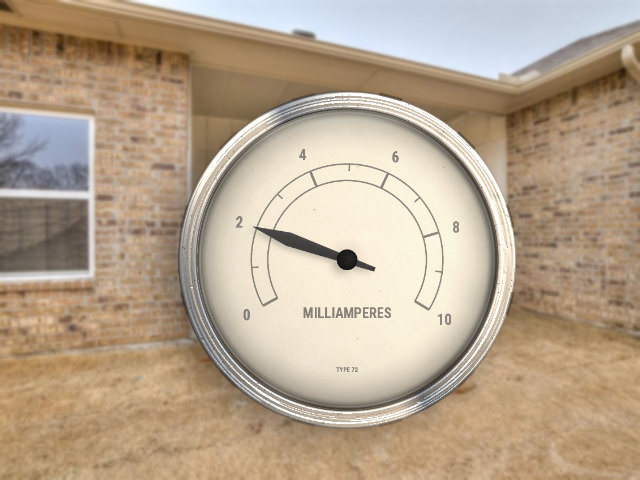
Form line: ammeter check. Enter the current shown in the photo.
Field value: 2 mA
